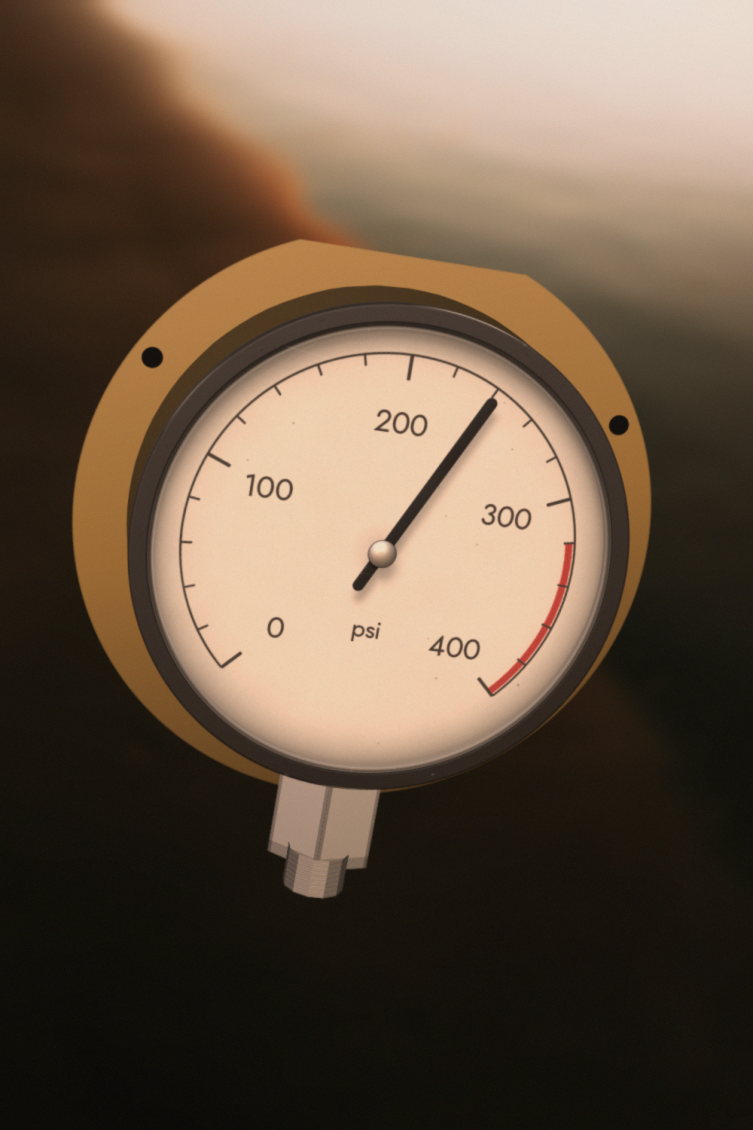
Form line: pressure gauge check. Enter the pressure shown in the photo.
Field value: 240 psi
